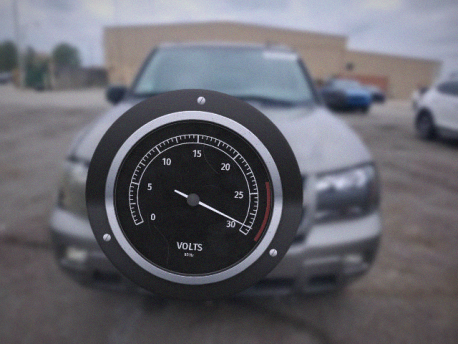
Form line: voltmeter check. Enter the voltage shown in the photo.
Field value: 29 V
